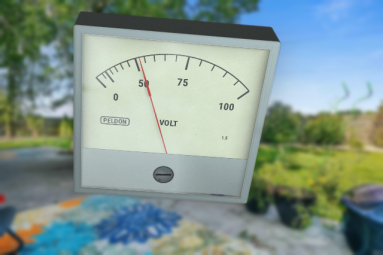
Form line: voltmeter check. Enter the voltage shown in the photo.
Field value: 52.5 V
